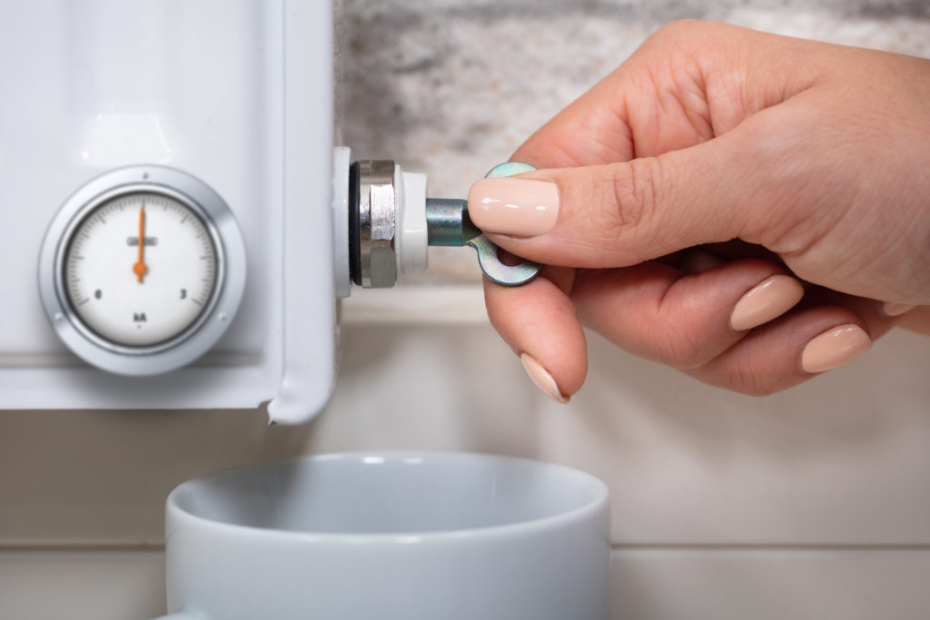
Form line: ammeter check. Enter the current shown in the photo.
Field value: 1.5 kA
